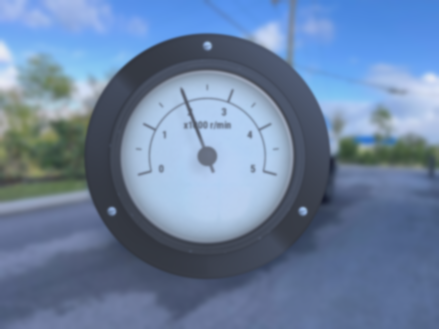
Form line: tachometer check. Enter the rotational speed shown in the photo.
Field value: 2000 rpm
